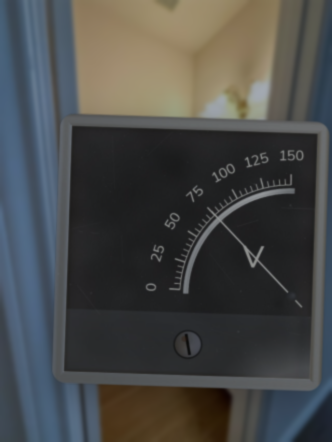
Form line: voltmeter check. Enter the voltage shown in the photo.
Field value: 75 V
